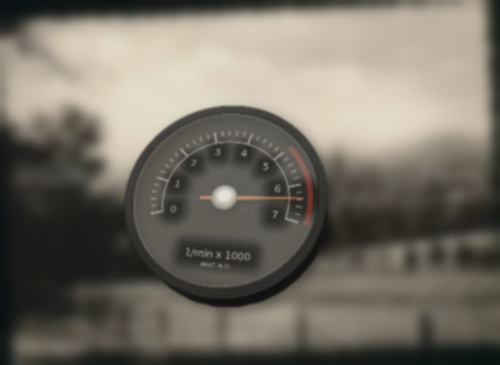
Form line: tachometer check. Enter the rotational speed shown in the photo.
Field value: 6400 rpm
